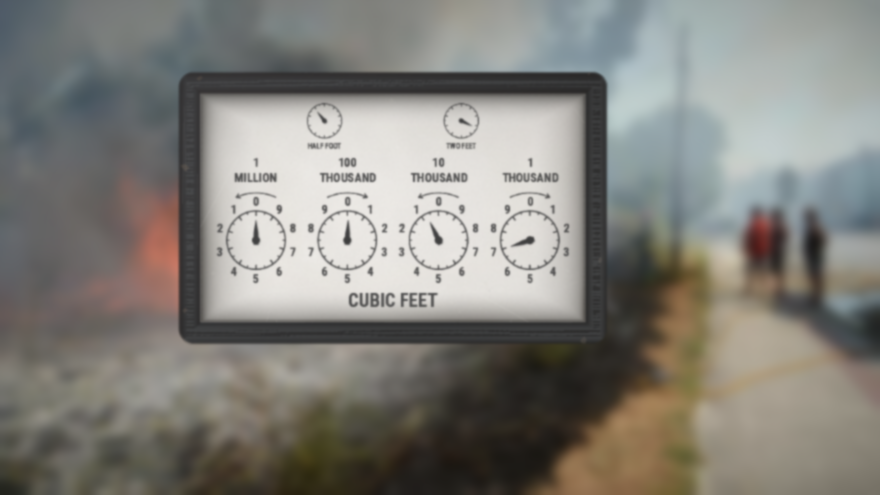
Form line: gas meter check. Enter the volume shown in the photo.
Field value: 700 ft³
